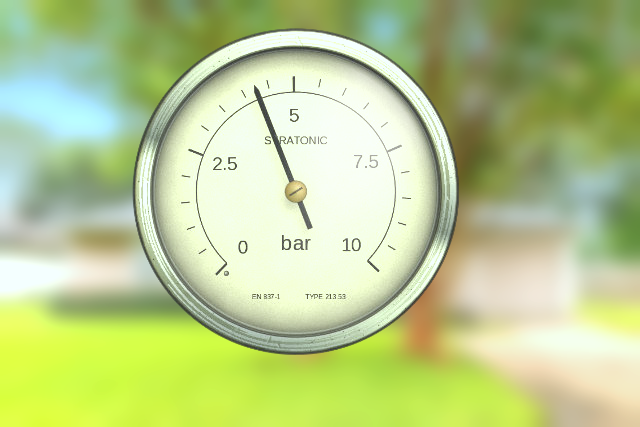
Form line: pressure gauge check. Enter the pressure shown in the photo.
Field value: 4.25 bar
